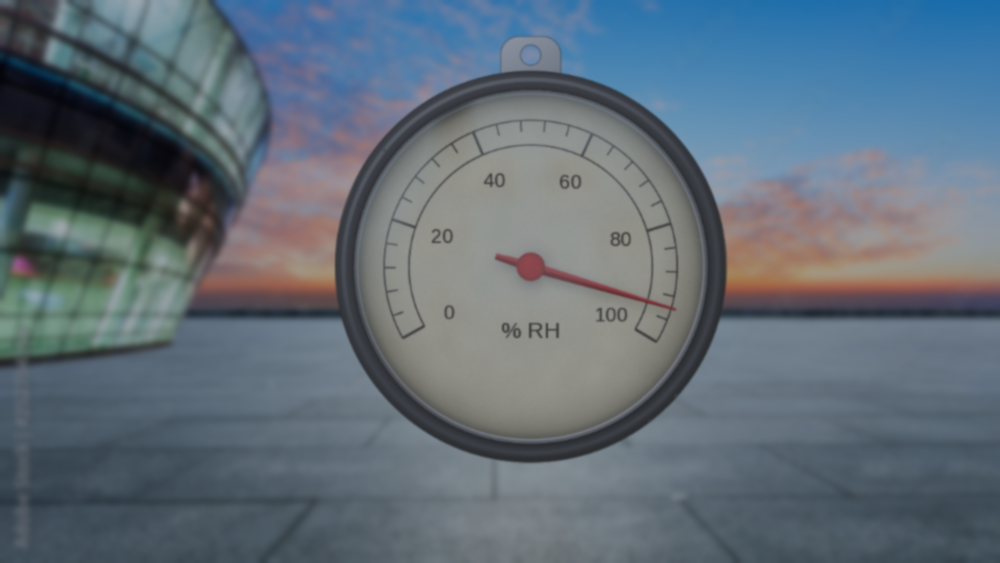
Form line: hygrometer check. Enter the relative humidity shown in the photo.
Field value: 94 %
